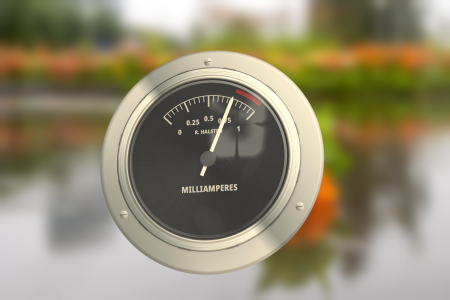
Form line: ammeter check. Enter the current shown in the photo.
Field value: 0.75 mA
